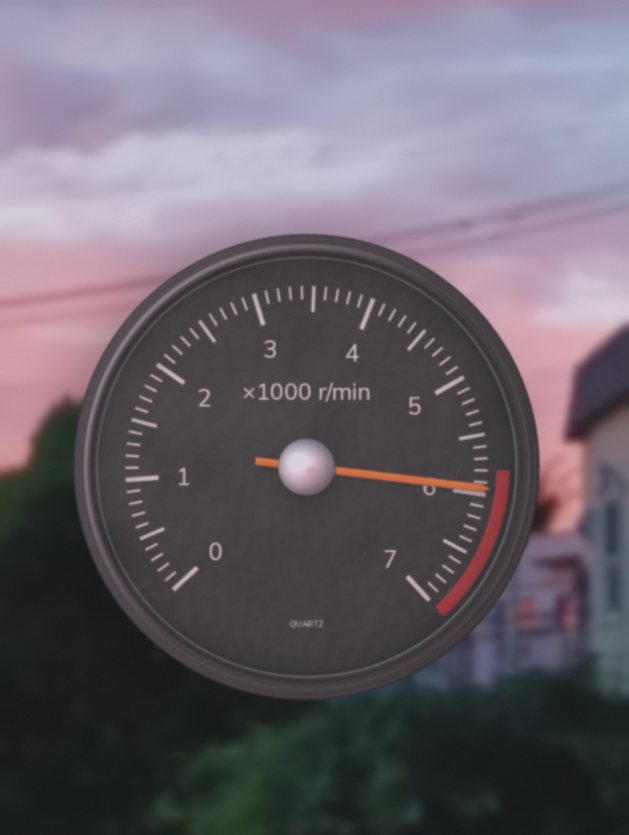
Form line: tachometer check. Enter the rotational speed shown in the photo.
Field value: 5950 rpm
